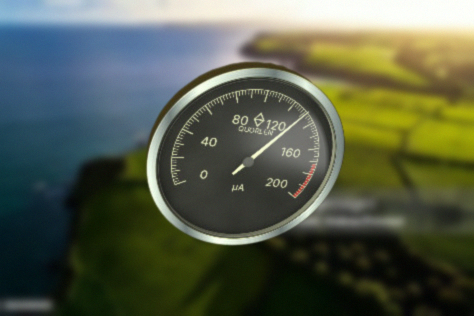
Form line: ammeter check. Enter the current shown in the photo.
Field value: 130 µA
